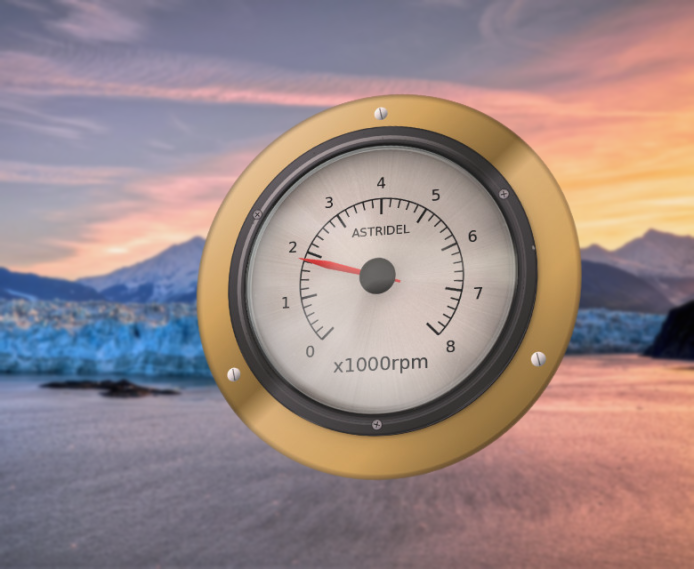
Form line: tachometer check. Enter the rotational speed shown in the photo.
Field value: 1800 rpm
